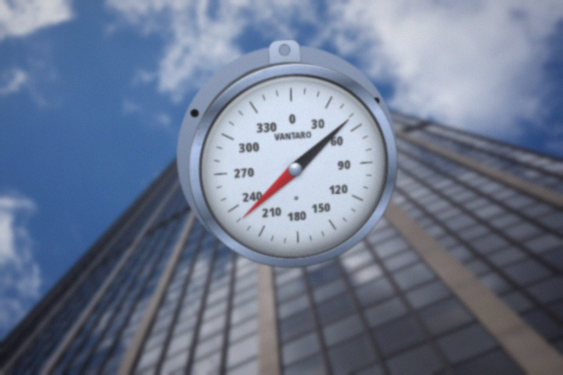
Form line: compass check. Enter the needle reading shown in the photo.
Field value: 230 °
